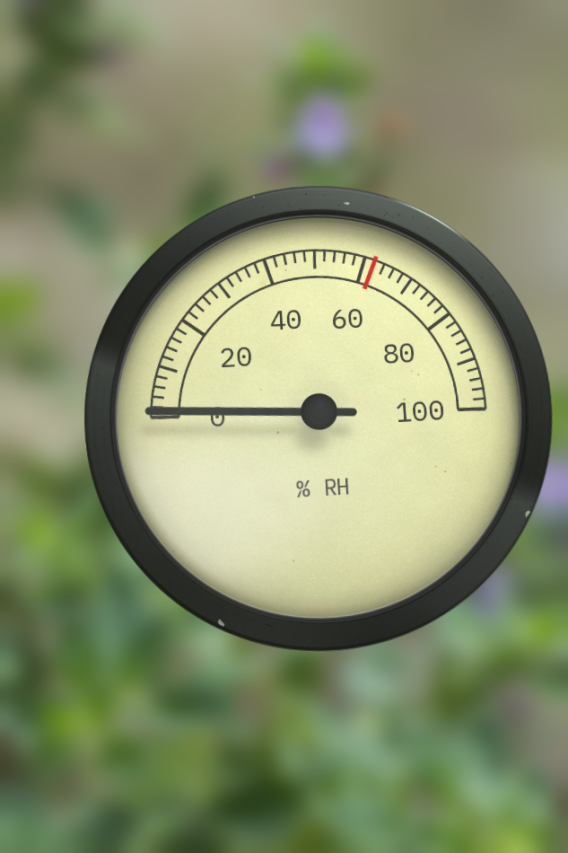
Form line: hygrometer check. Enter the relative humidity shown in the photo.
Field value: 1 %
